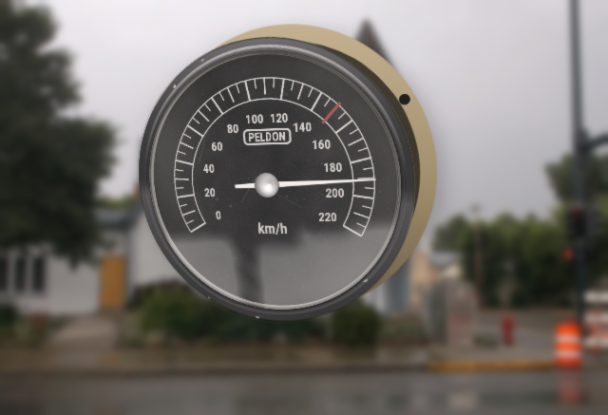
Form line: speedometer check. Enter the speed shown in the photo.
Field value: 190 km/h
